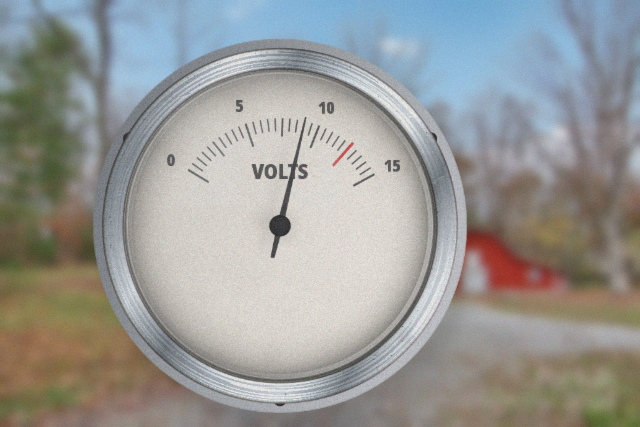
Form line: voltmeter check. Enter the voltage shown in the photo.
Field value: 9 V
